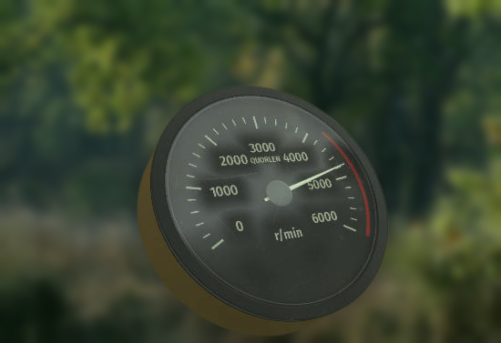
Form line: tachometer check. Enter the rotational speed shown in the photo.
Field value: 4800 rpm
